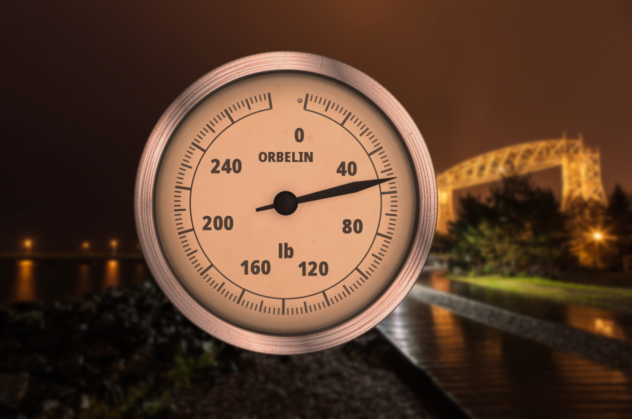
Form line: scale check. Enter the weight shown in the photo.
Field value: 54 lb
